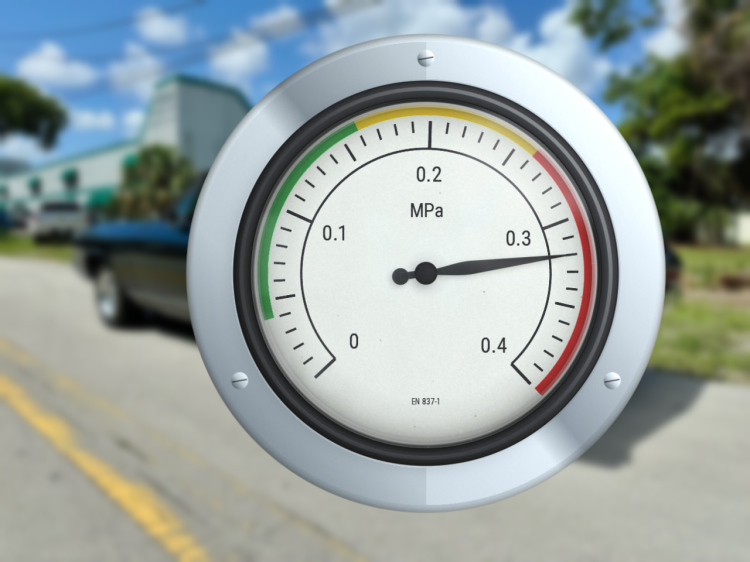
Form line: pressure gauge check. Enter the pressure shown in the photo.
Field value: 0.32 MPa
